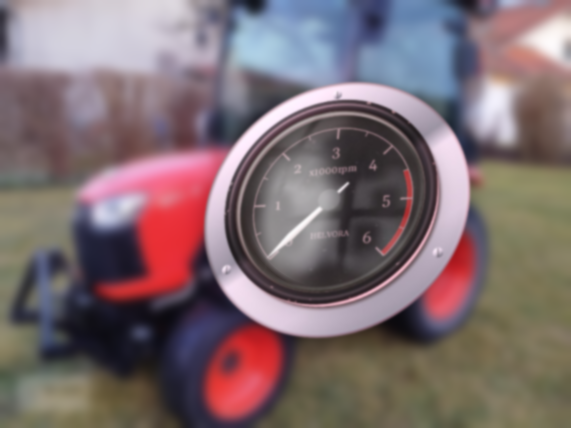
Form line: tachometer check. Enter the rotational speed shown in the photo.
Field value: 0 rpm
